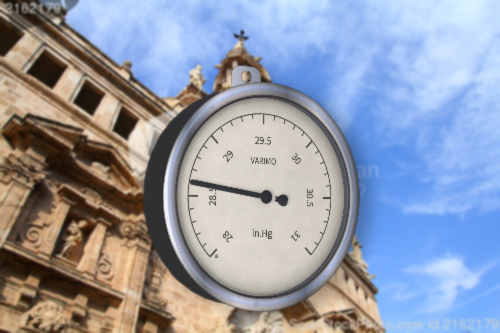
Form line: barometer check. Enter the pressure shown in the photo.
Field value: 28.6 inHg
